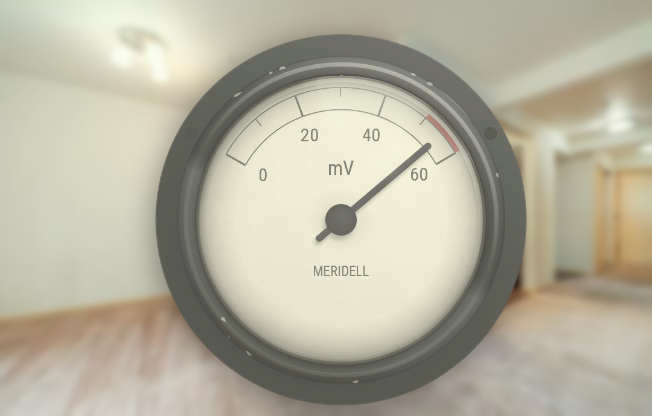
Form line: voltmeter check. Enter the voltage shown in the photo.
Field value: 55 mV
